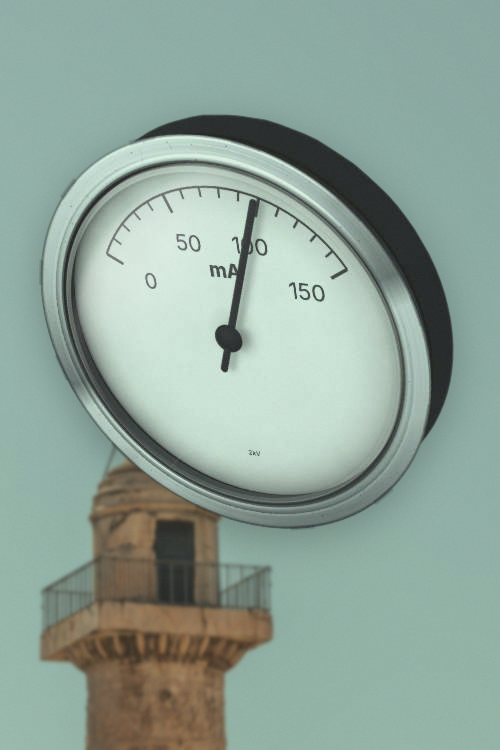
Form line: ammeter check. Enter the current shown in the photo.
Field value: 100 mA
